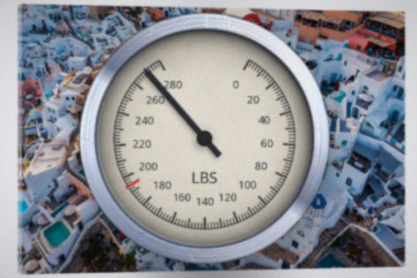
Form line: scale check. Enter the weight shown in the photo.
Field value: 270 lb
